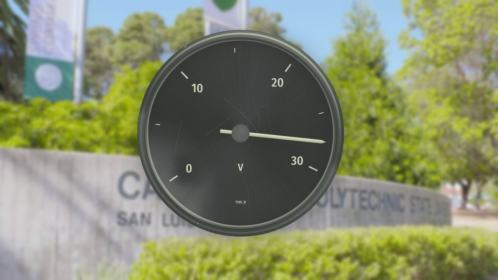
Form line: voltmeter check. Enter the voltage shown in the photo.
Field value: 27.5 V
